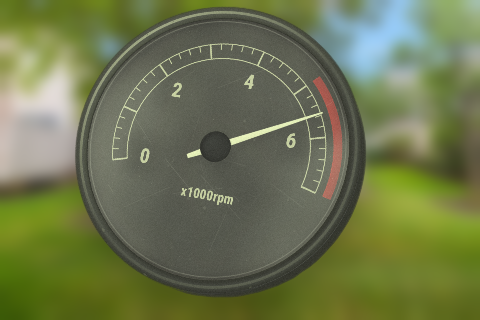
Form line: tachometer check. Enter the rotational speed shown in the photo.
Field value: 5600 rpm
